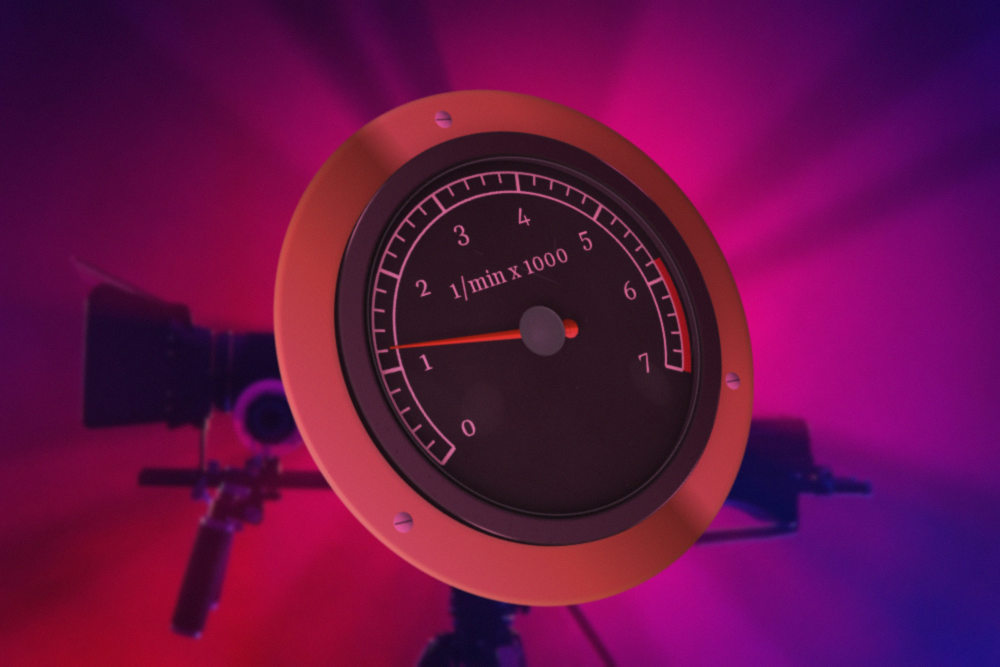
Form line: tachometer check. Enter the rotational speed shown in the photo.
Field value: 1200 rpm
